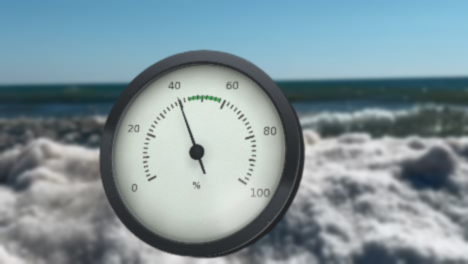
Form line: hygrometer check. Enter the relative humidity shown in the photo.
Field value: 40 %
